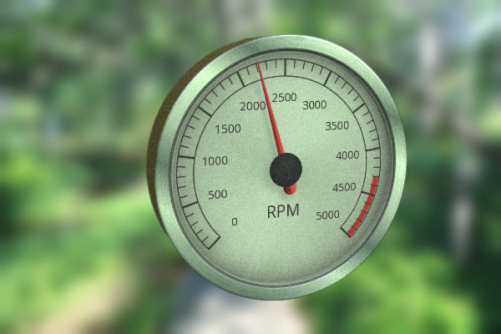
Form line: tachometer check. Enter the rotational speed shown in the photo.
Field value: 2200 rpm
